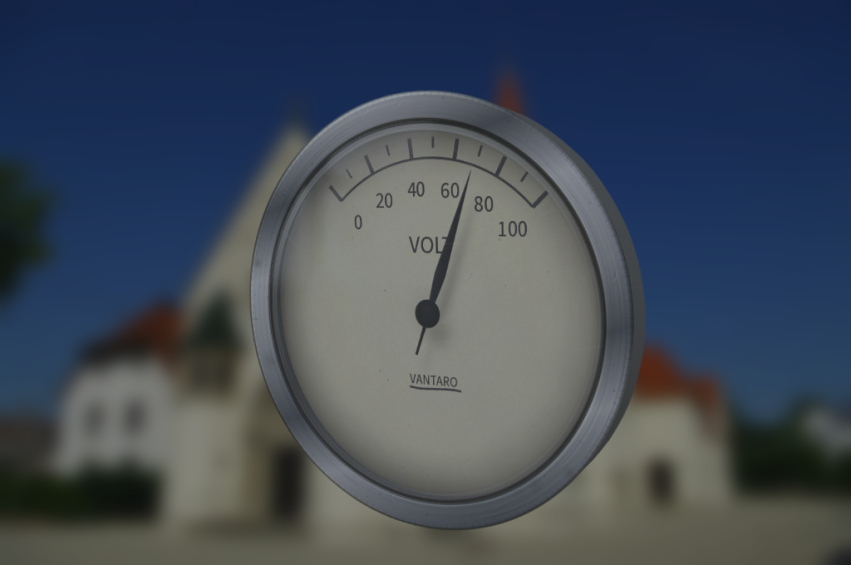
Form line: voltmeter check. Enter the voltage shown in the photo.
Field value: 70 V
